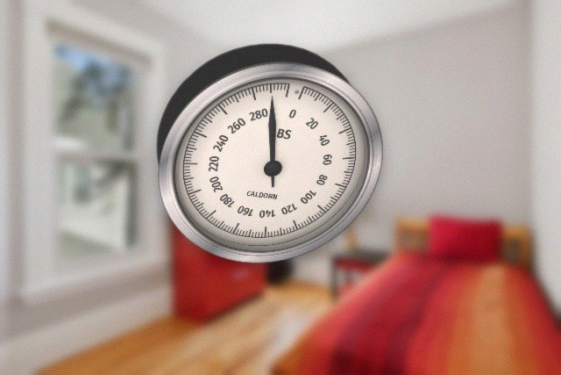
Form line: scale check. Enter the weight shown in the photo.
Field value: 290 lb
